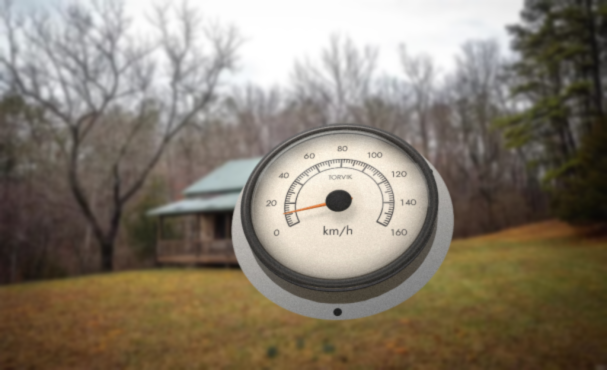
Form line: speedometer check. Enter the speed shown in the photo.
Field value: 10 km/h
